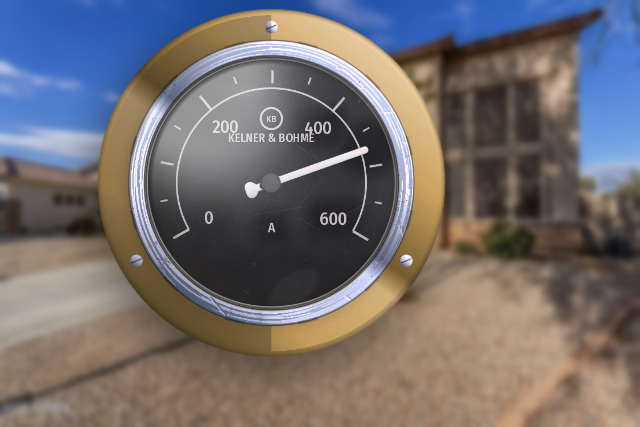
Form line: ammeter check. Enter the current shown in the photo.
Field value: 475 A
